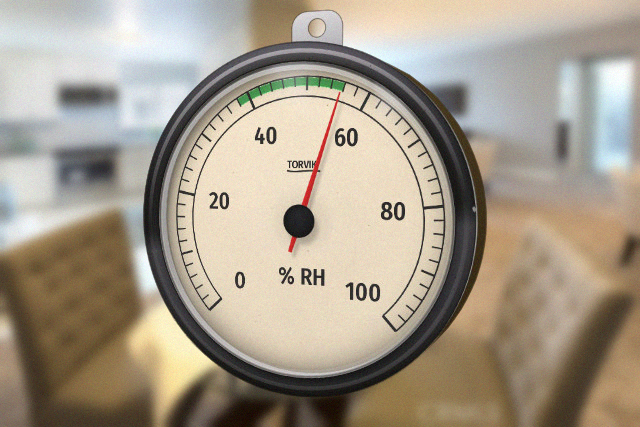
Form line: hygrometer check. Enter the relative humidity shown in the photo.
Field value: 56 %
